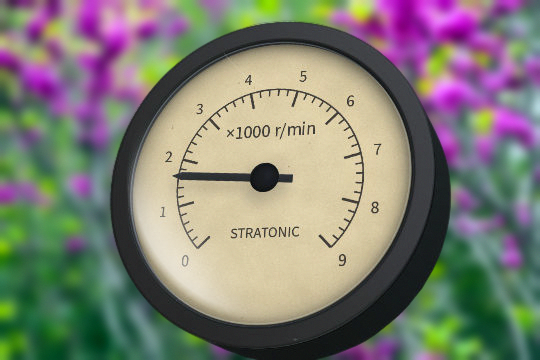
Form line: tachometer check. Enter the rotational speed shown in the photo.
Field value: 1600 rpm
